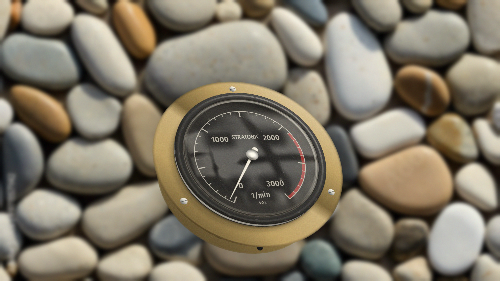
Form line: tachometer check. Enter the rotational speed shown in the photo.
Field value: 50 rpm
